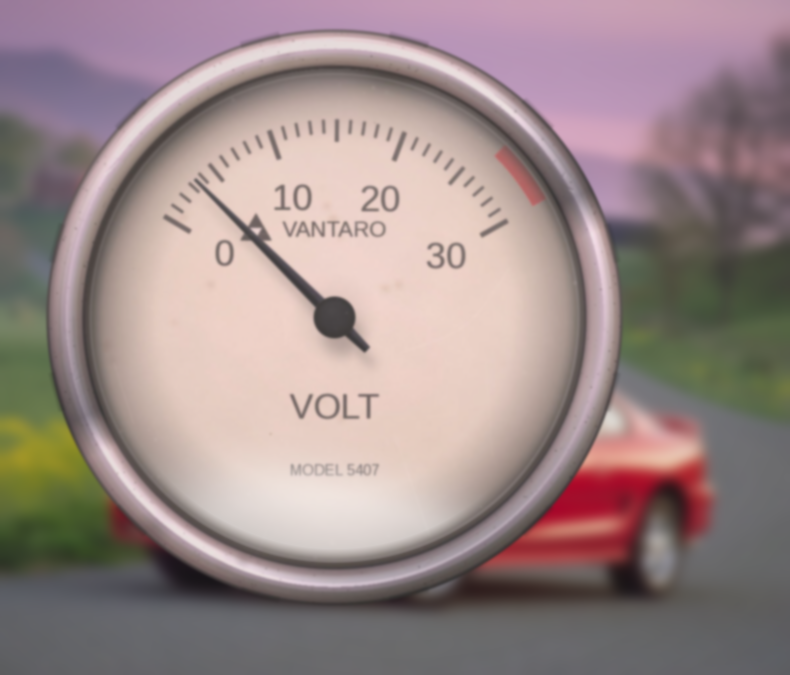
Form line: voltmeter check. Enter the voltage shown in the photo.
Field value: 3.5 V
